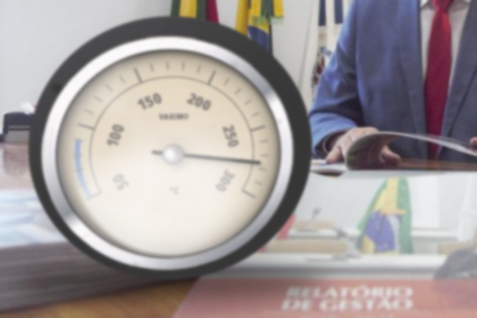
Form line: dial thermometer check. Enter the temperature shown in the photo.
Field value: 275 °C
